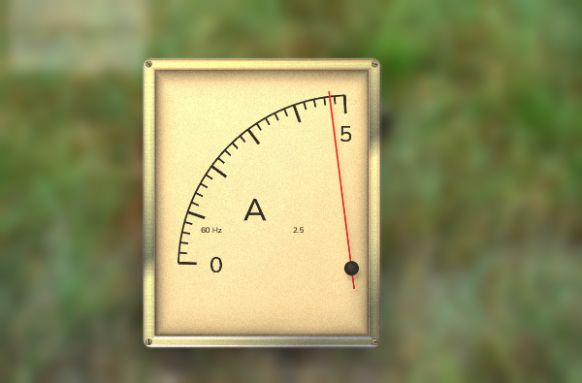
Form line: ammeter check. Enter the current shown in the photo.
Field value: 4.7 A
